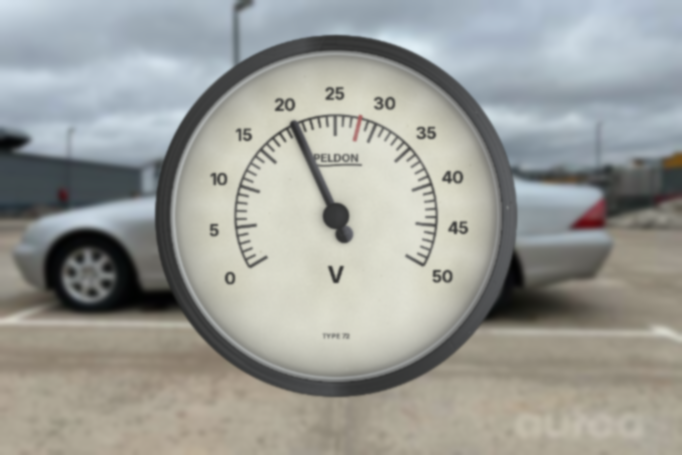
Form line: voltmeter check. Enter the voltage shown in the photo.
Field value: 20 V
